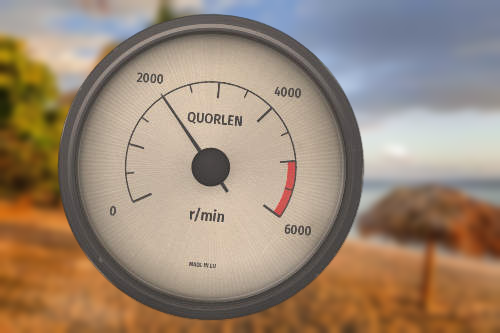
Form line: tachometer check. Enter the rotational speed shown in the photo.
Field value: 2000 rpm
